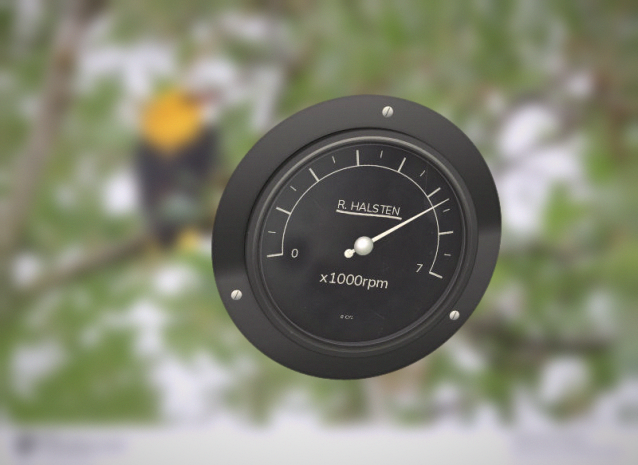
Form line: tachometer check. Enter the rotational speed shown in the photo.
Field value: 5250 rpm
